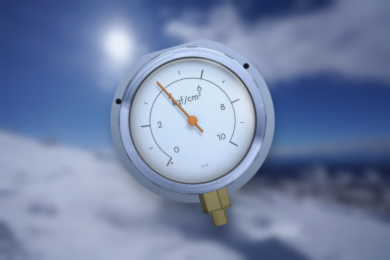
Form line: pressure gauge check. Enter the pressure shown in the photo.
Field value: 4 kg/cm²
